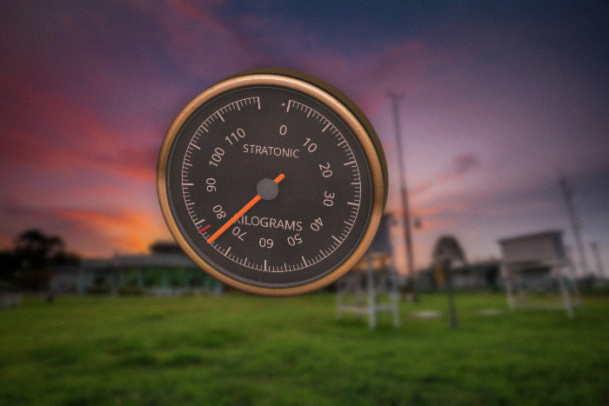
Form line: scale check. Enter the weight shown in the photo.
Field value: 75 kg
